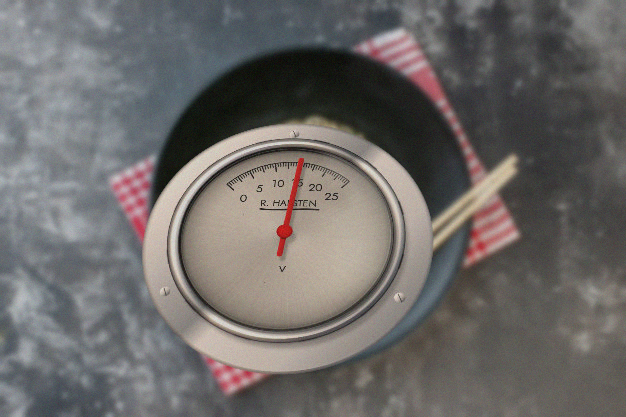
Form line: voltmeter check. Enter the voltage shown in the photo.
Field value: 15 V
